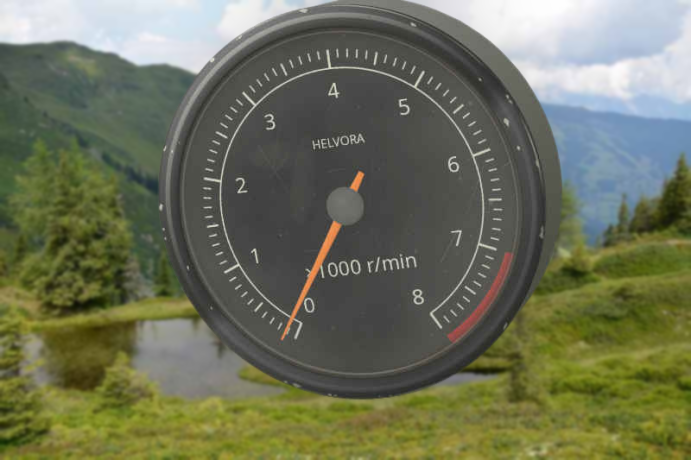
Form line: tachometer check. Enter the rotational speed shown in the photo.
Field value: 100 rpm
